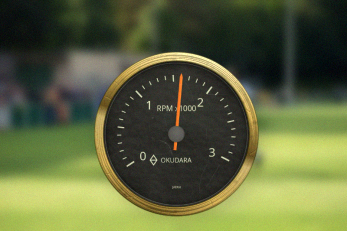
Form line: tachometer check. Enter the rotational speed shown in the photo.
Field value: 1600 rpm
